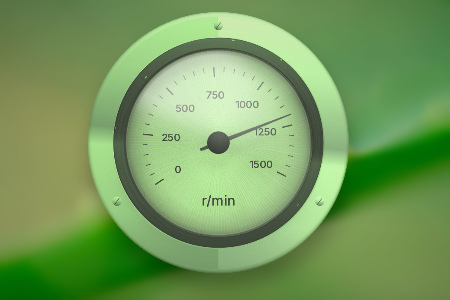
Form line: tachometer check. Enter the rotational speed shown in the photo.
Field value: 1200 rpm
